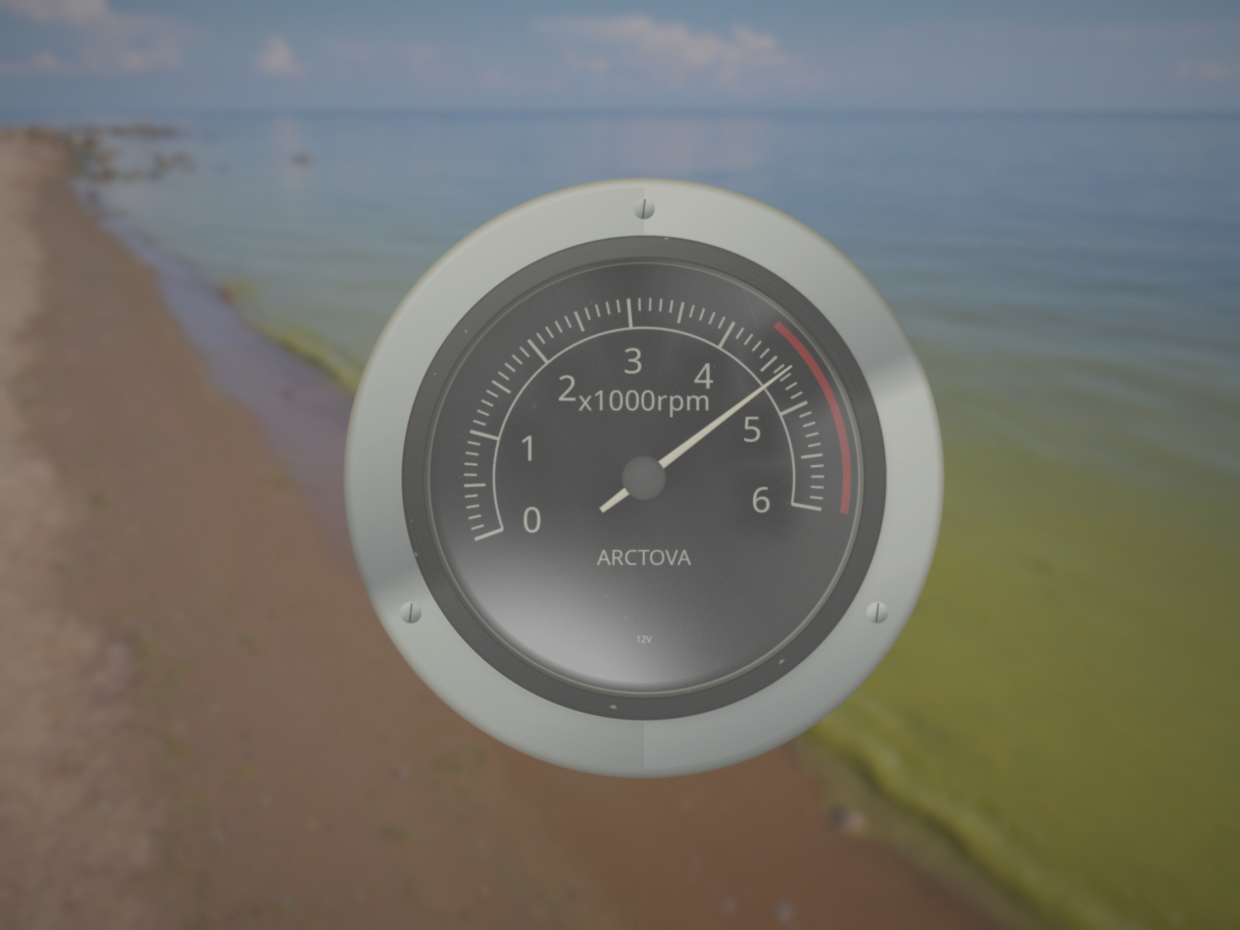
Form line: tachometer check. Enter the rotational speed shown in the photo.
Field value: 4650 rpm
